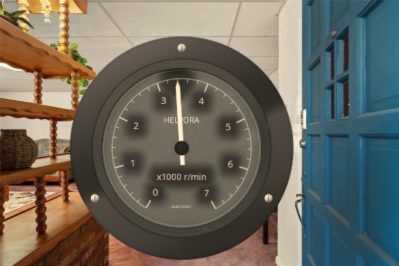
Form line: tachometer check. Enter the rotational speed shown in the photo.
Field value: 3400 rpm
